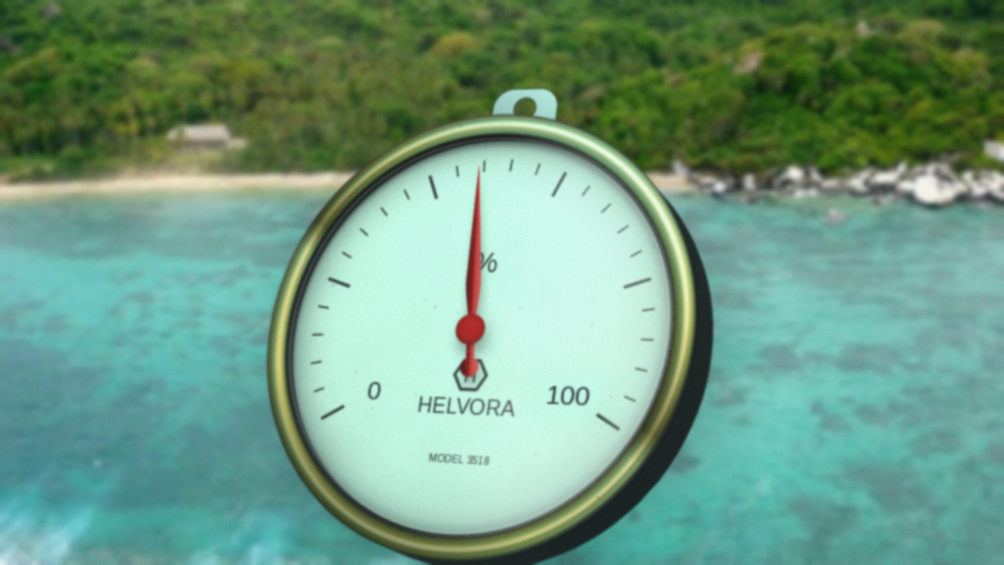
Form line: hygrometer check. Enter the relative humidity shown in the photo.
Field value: 48 %
